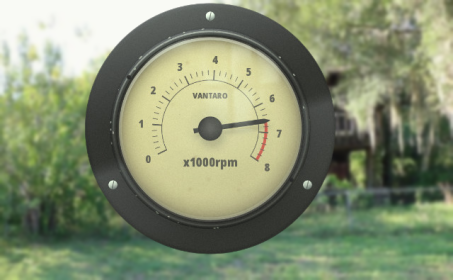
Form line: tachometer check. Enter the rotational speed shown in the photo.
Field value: 6600 rpm
